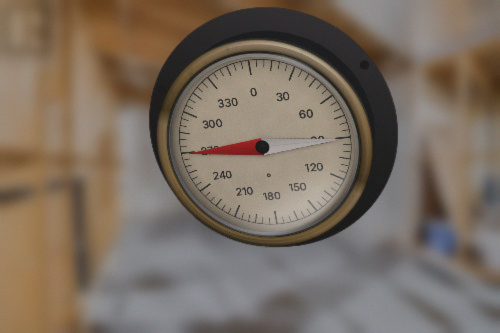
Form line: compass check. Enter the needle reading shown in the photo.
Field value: 270 °
